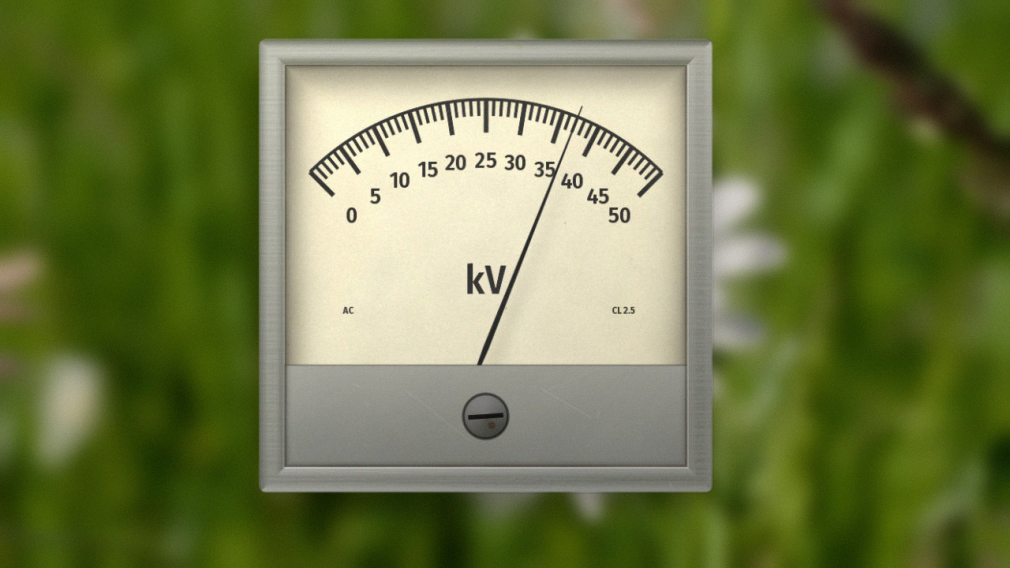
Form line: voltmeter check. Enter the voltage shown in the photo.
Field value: 37 kV
